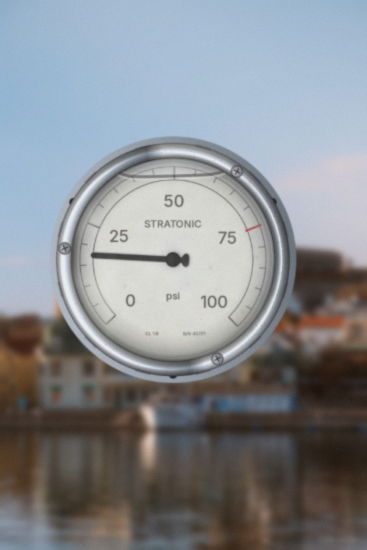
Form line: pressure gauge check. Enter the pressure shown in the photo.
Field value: 17.5 psi
